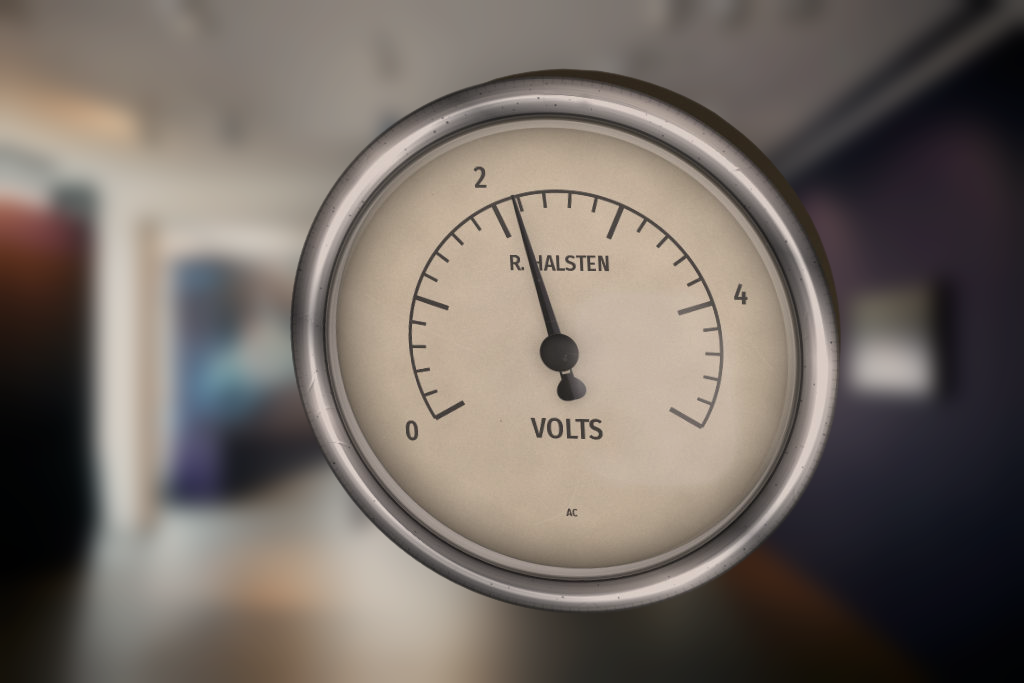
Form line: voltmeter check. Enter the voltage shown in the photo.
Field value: 2.2 V
